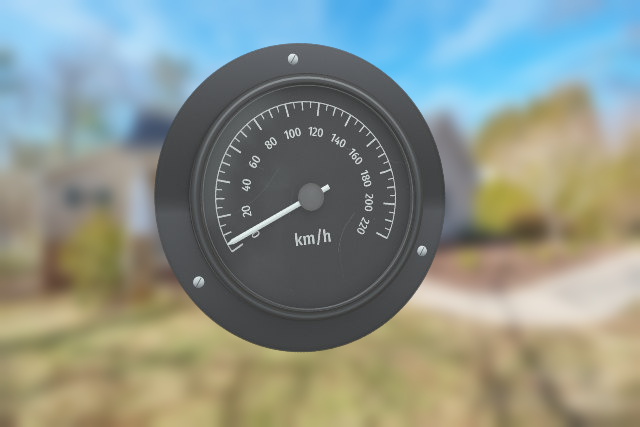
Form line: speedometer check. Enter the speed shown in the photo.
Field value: 5 km/h
